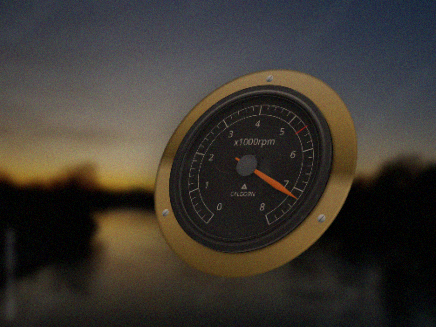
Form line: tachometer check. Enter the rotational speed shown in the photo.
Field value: 7200 rpm
